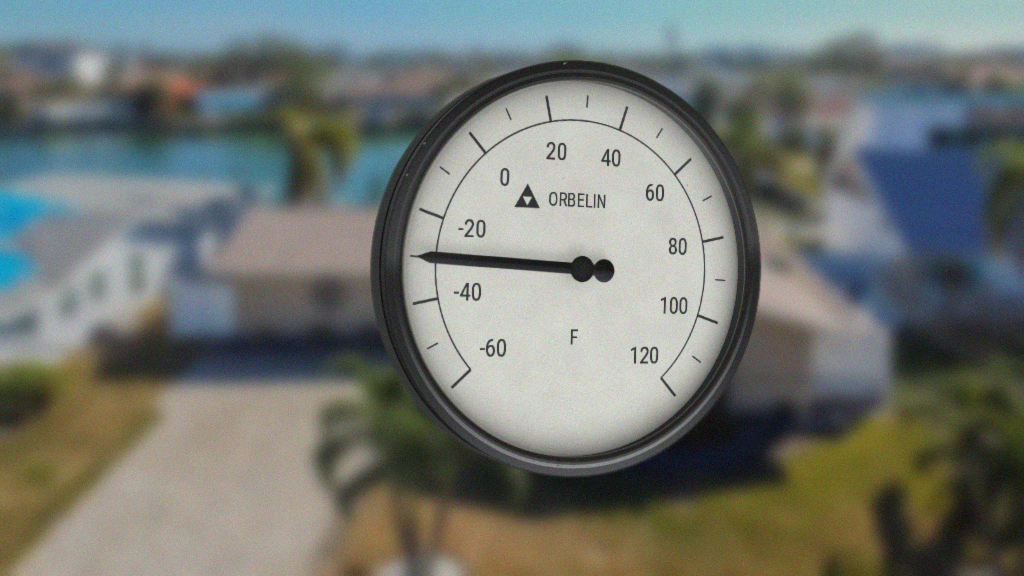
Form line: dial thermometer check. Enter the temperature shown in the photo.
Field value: -30 °F
